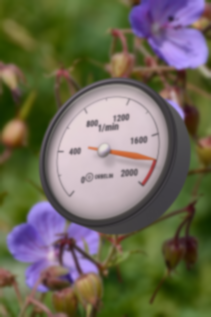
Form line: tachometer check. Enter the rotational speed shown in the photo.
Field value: 1800 rpm
